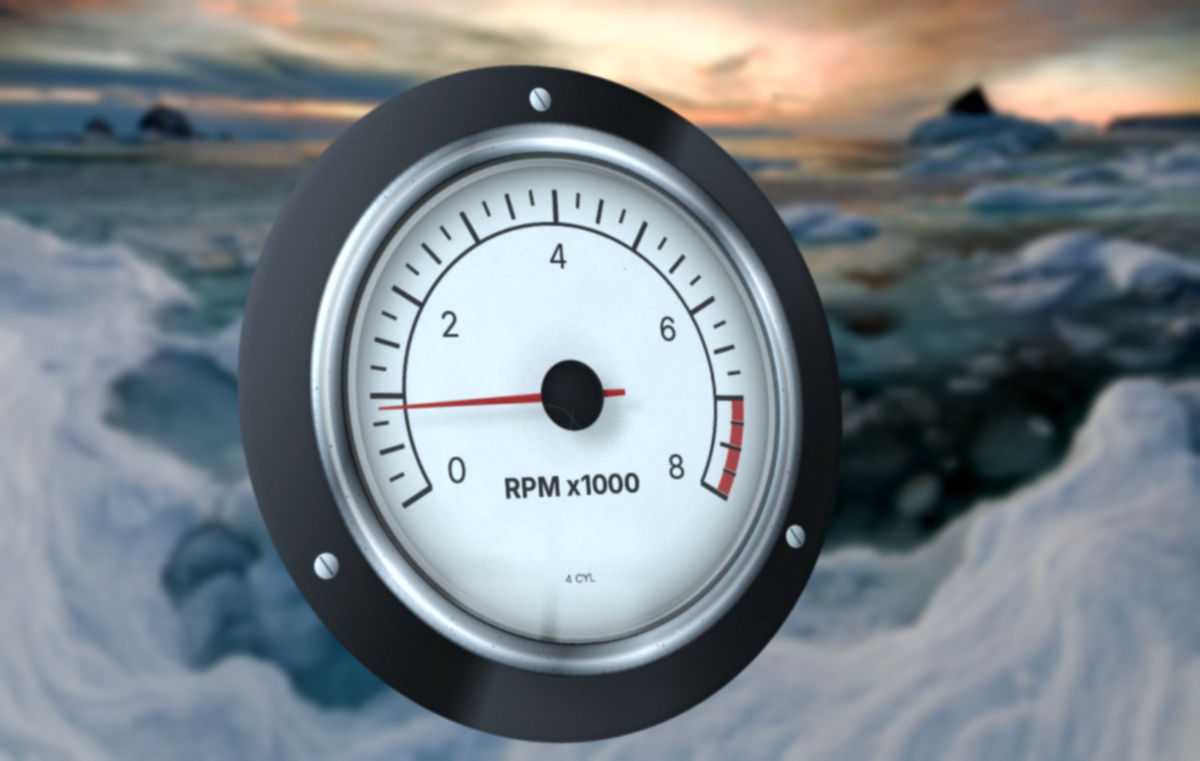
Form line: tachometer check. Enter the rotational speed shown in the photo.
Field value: 875 rpm
